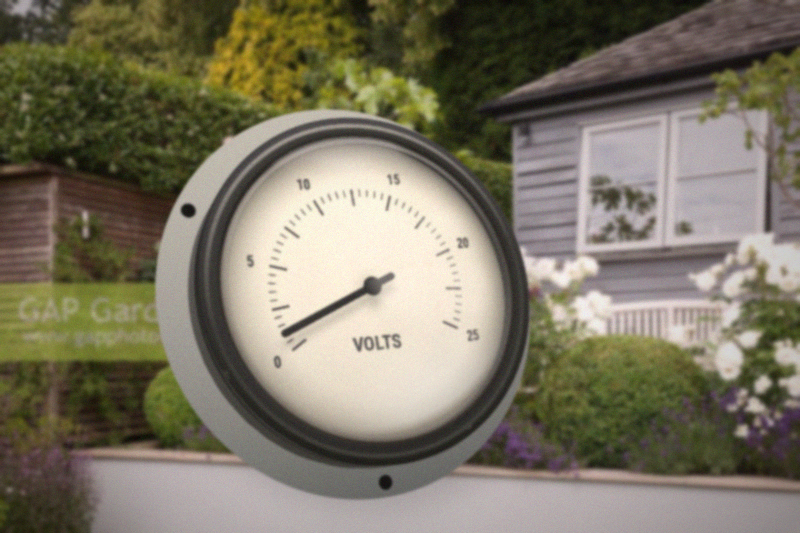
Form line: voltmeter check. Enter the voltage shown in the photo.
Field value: 1 V
